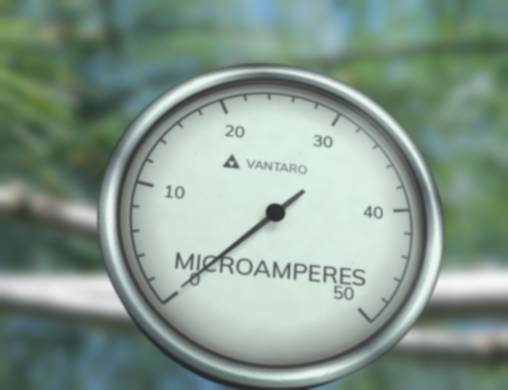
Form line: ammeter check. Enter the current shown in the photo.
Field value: 0 µA
